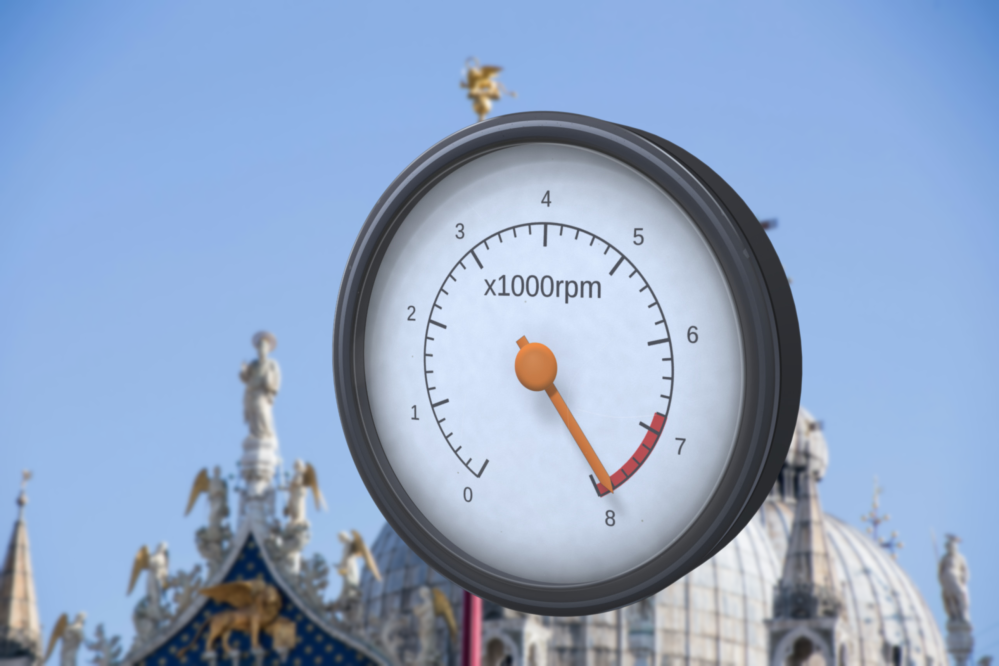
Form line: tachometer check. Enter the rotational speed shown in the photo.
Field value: 7800 rpm
